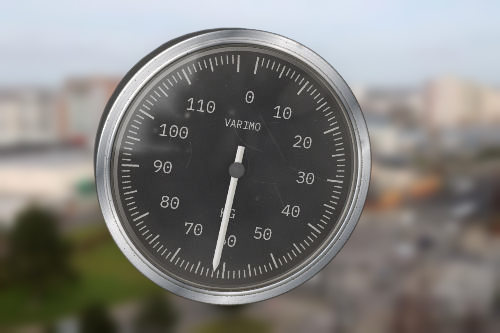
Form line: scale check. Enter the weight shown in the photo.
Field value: 62 kg
